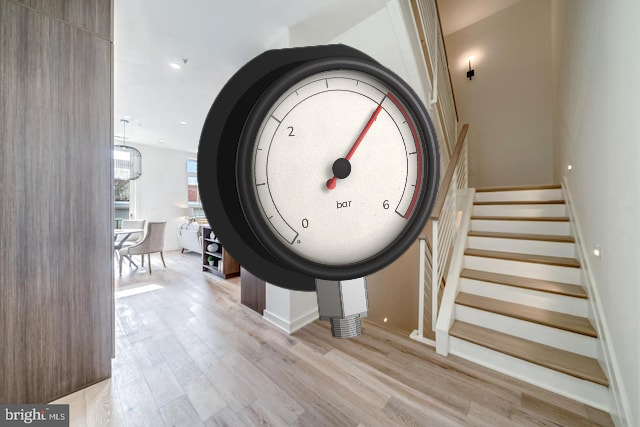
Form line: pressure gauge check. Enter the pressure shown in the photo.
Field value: 4 bar
